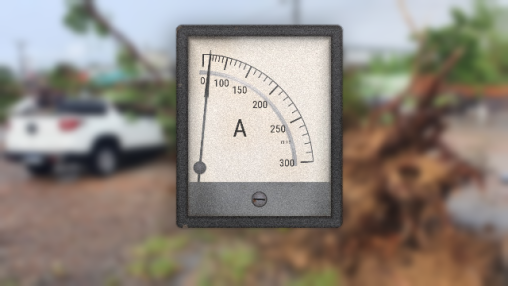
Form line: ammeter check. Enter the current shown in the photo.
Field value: 50 A
